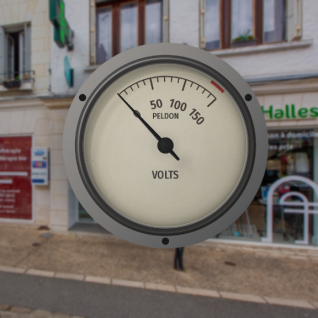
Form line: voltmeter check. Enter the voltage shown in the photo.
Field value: 0 V
